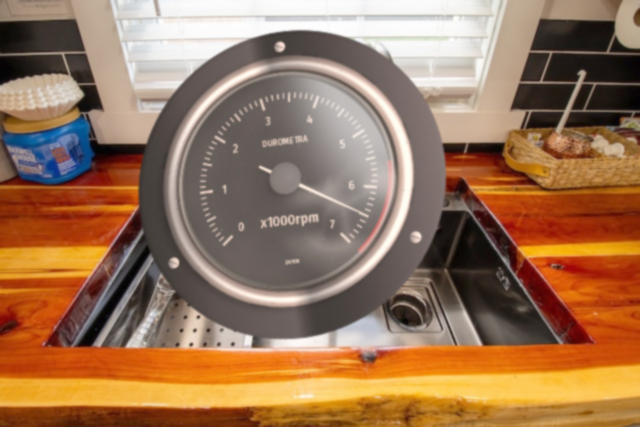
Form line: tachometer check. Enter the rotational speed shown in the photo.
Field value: 6500 rpm
